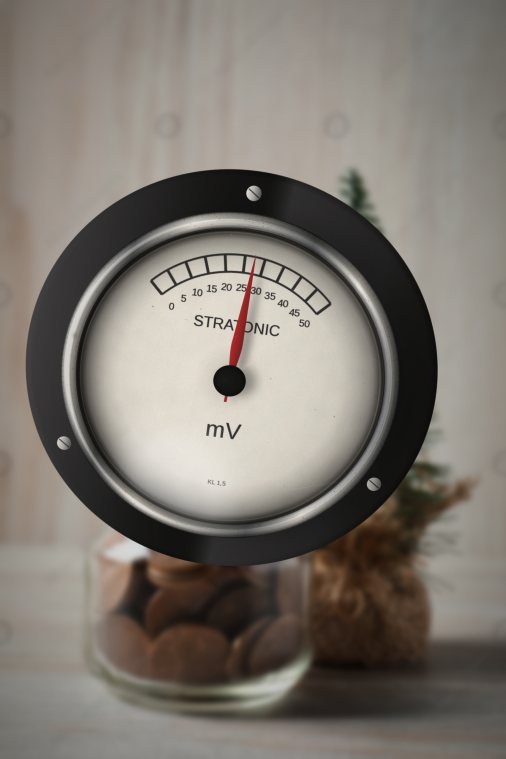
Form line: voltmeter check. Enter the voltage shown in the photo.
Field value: 27.5 mV
